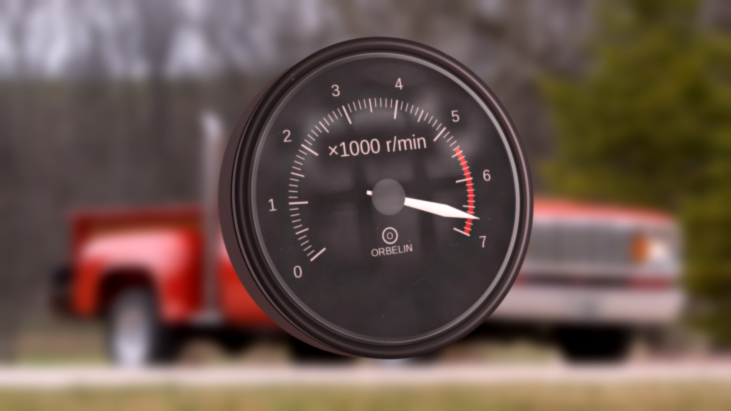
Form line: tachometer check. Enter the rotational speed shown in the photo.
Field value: 6700 rpm
